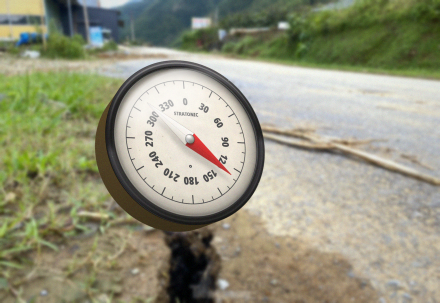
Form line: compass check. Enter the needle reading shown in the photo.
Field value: 130 °
